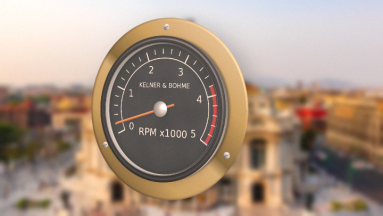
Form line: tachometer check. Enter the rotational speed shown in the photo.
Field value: 200 rpm
